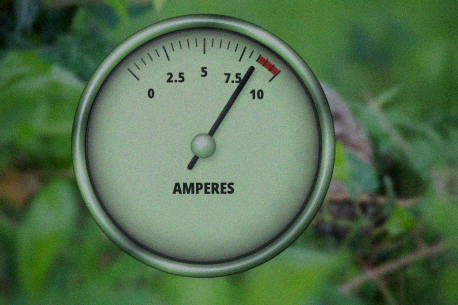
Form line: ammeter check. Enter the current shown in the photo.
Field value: 8.5 A
